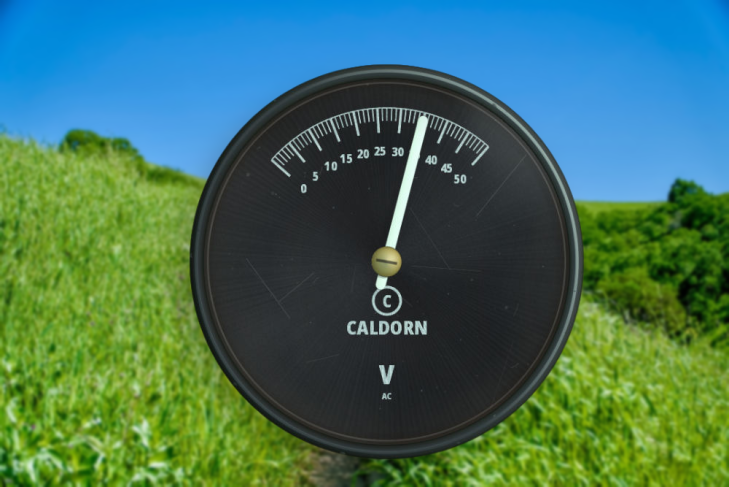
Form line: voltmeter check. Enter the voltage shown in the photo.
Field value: 35 V
